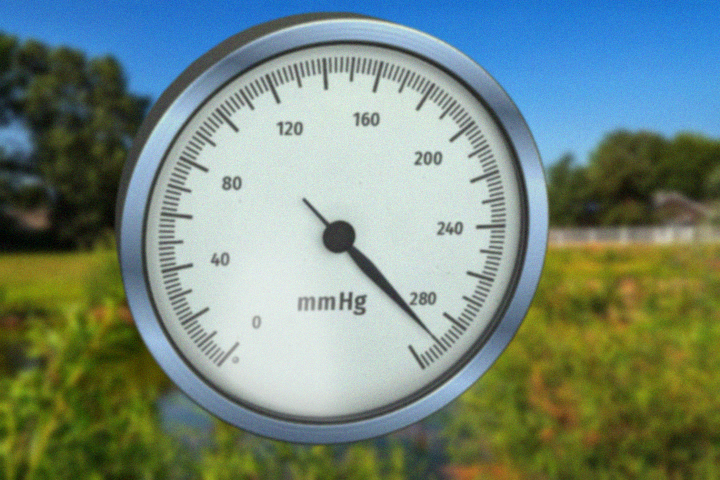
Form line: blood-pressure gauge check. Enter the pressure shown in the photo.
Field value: 290 mmHg
